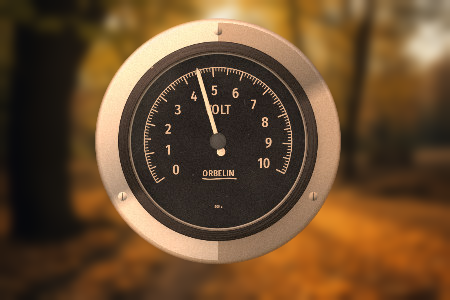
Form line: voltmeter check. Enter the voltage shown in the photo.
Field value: 4.5 V
